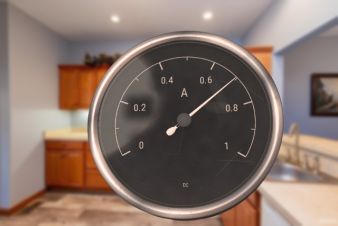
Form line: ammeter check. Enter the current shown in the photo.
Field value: 0.7 A
